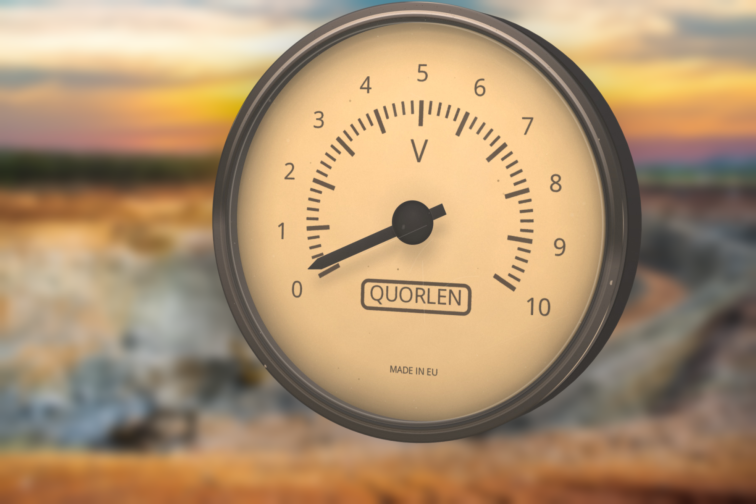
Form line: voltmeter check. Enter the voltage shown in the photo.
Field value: 0.2 V
